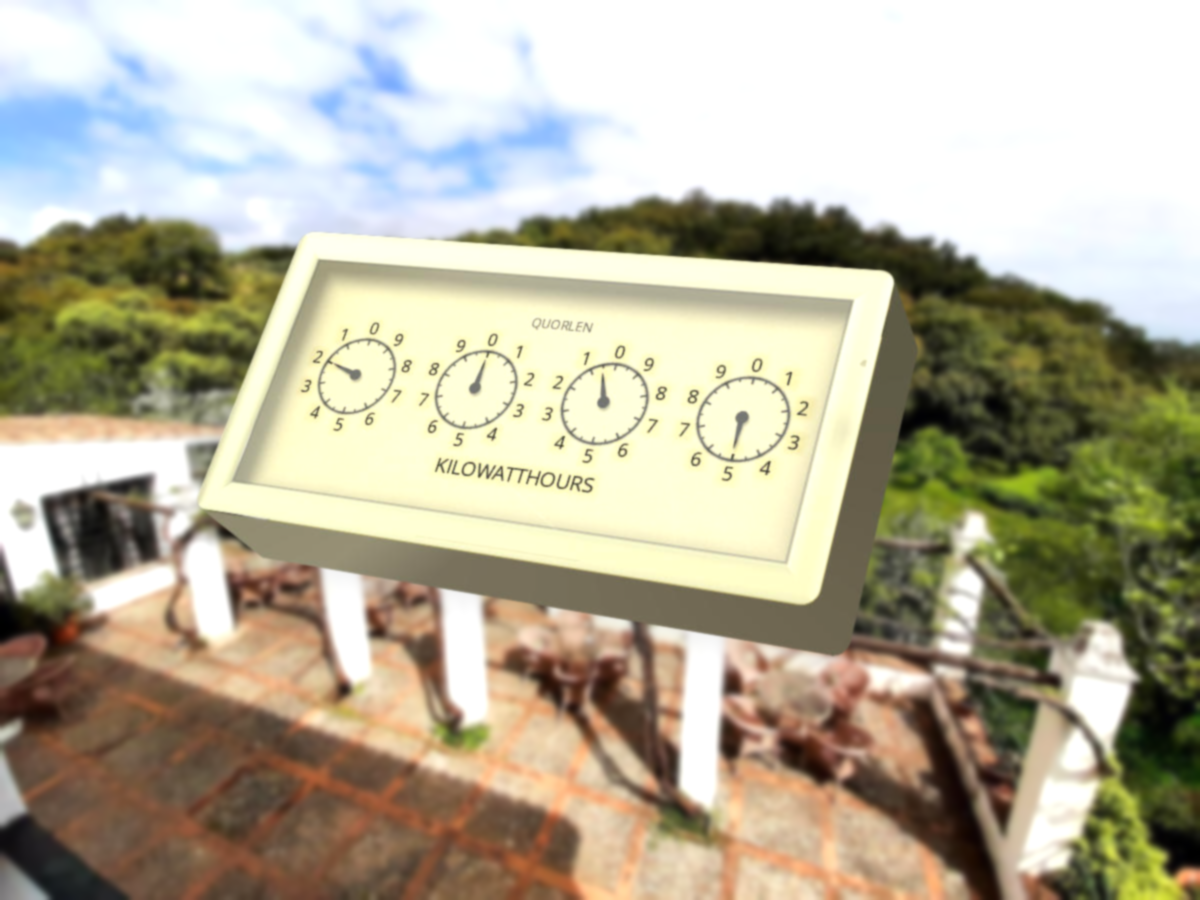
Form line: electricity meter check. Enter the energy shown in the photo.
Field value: 2005 kWh
